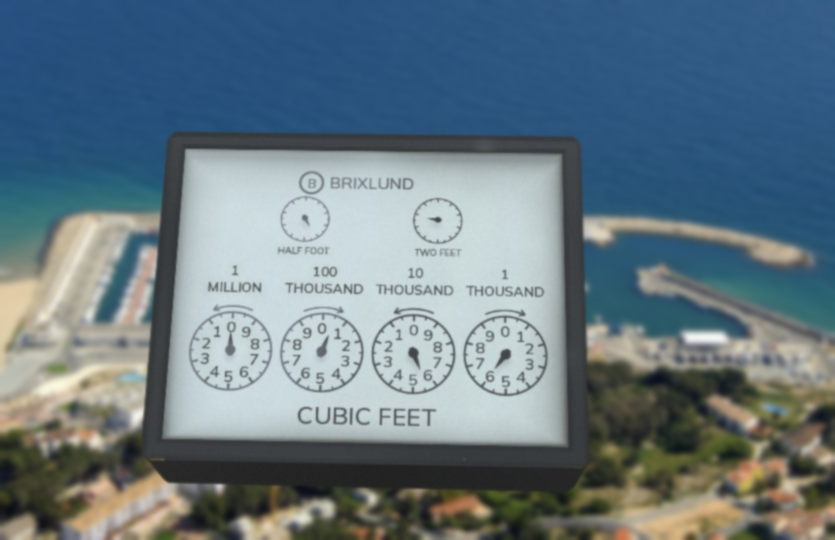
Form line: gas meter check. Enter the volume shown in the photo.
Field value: 5600 ft³
